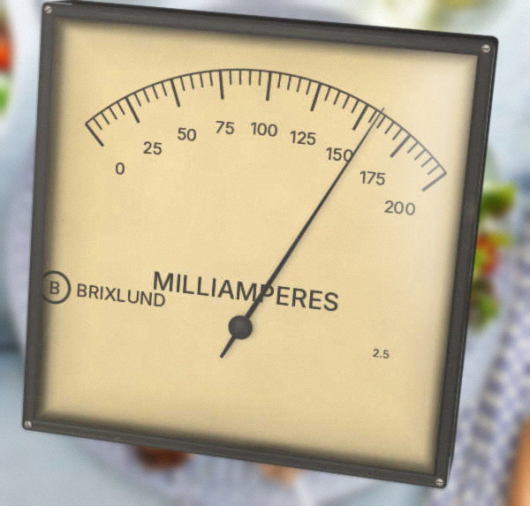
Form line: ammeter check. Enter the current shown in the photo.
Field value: 157.5 mA
